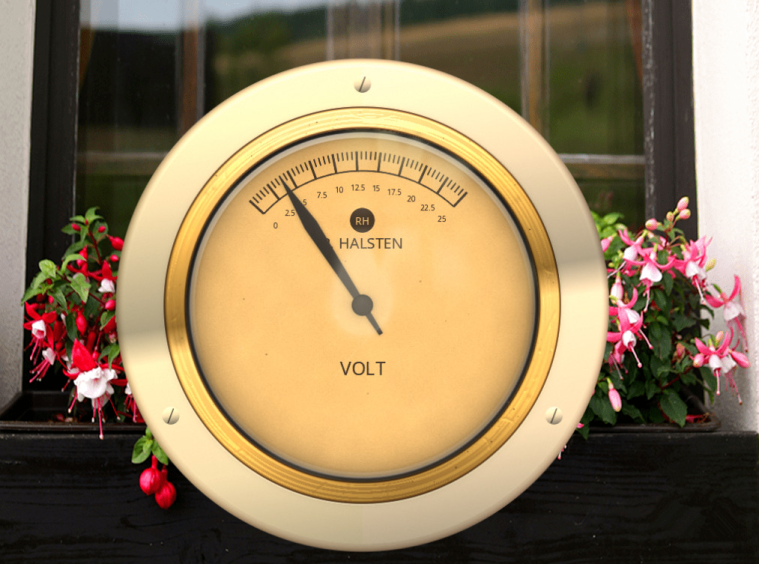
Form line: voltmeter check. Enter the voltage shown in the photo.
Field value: 4 V
